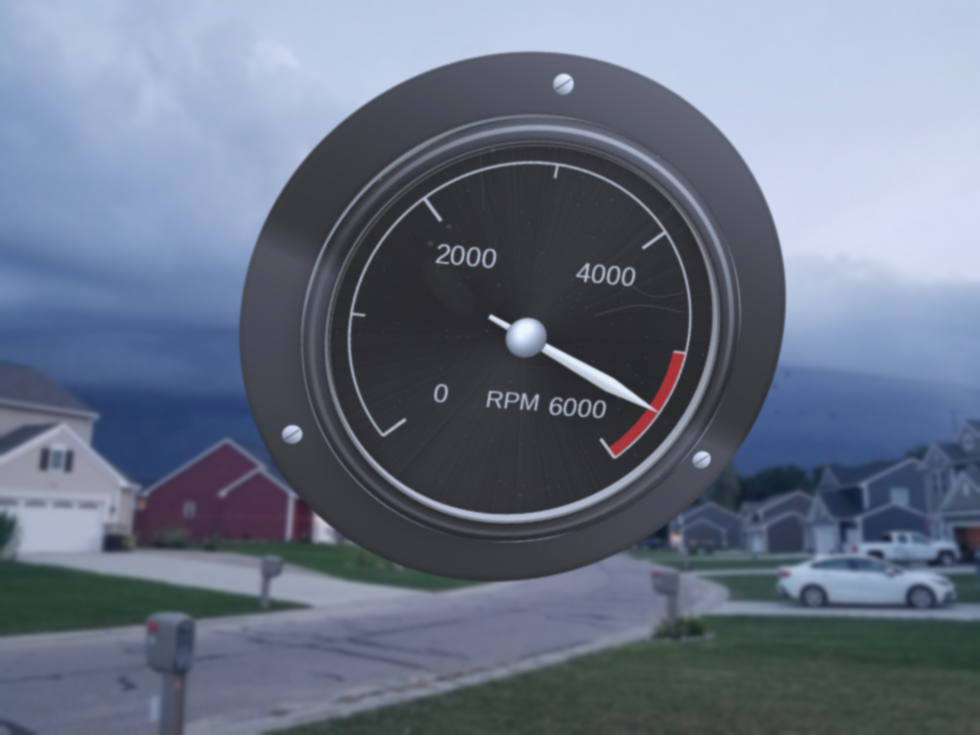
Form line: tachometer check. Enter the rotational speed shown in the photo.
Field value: 5500 rpm
